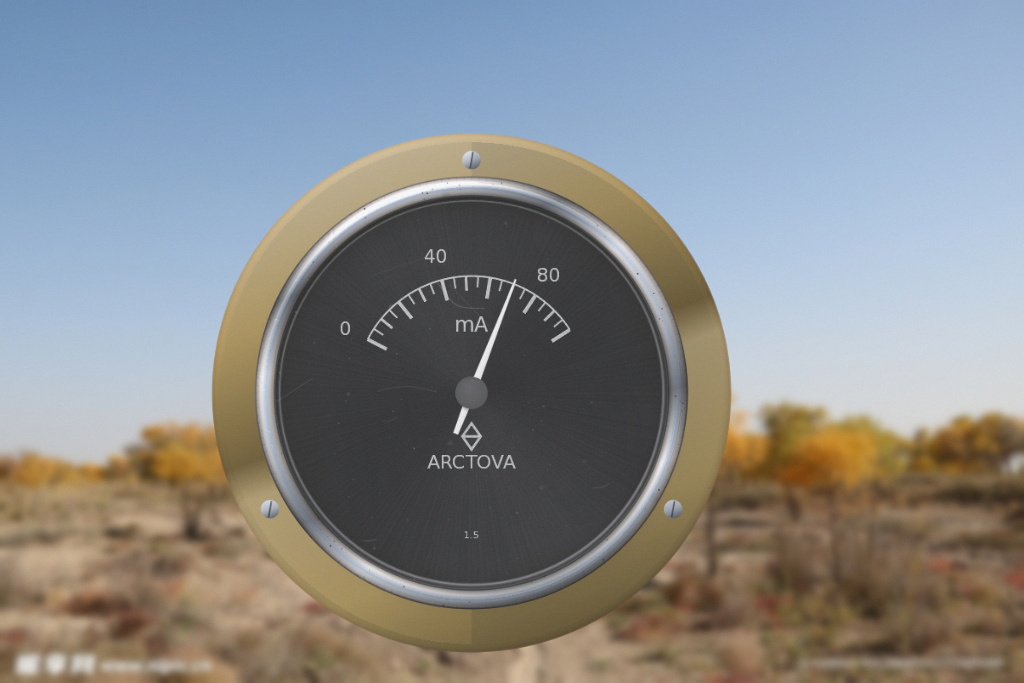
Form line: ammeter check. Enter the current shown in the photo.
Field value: 70 mA
